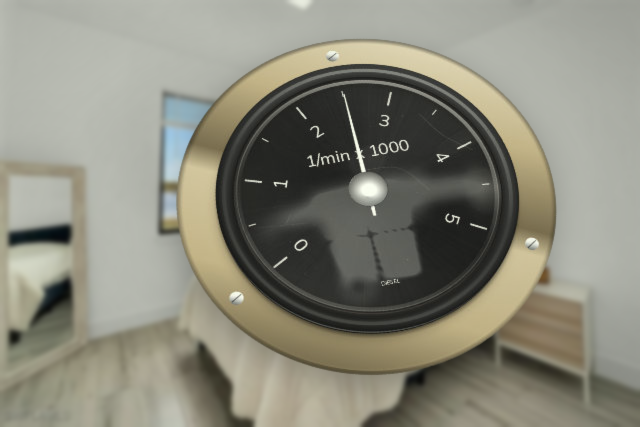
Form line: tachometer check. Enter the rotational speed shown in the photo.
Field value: 2500 rpm
